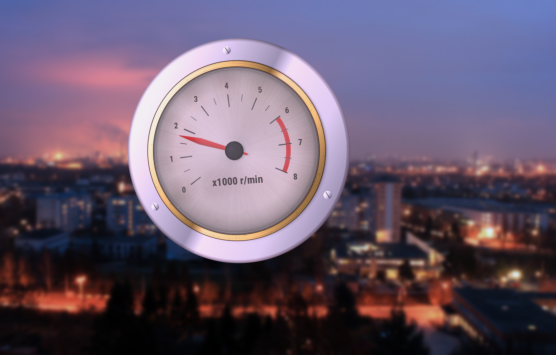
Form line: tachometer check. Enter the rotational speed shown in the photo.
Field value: 1750 rpm
